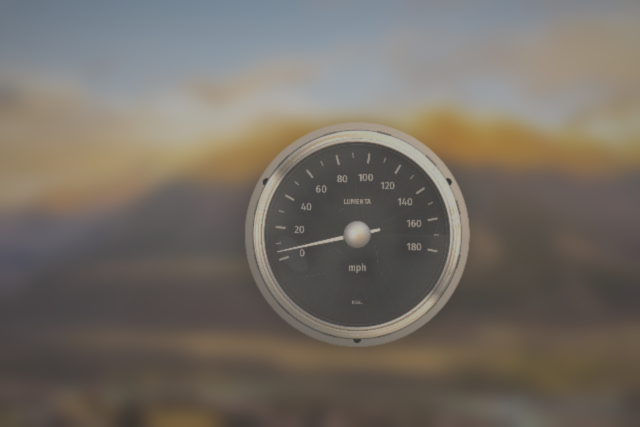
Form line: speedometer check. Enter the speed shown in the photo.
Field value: 5 mph
